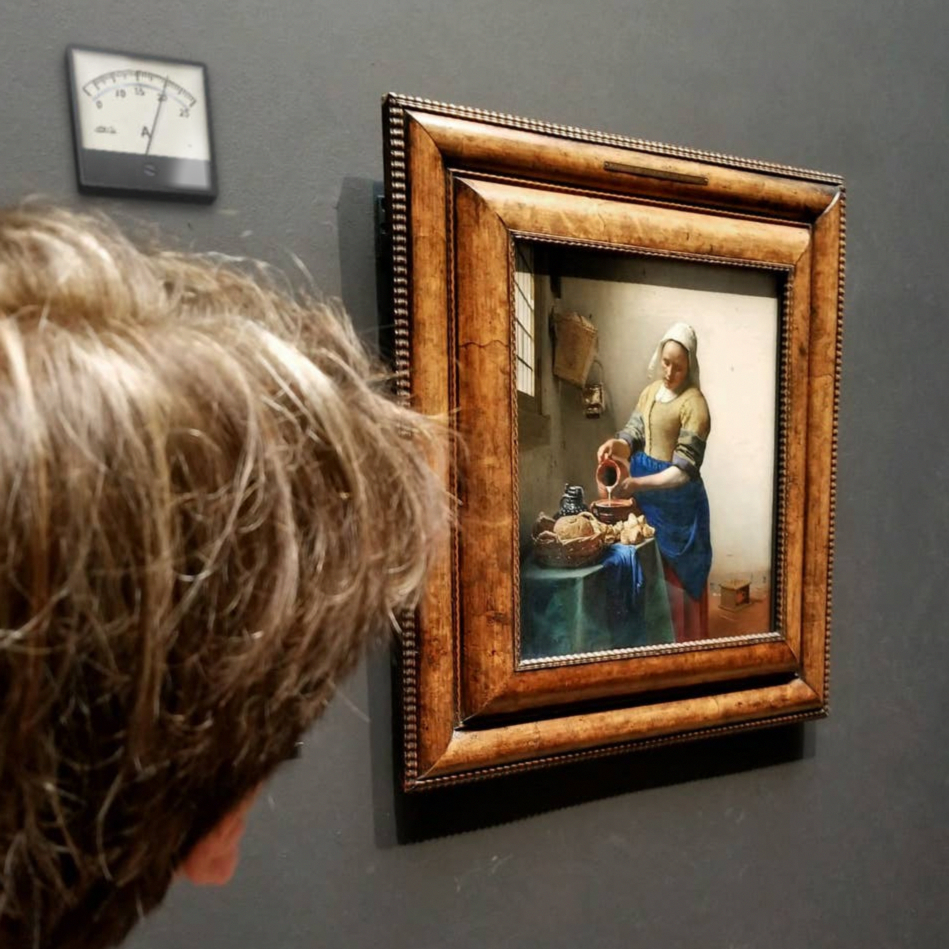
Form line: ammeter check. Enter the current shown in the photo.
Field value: 20 A
